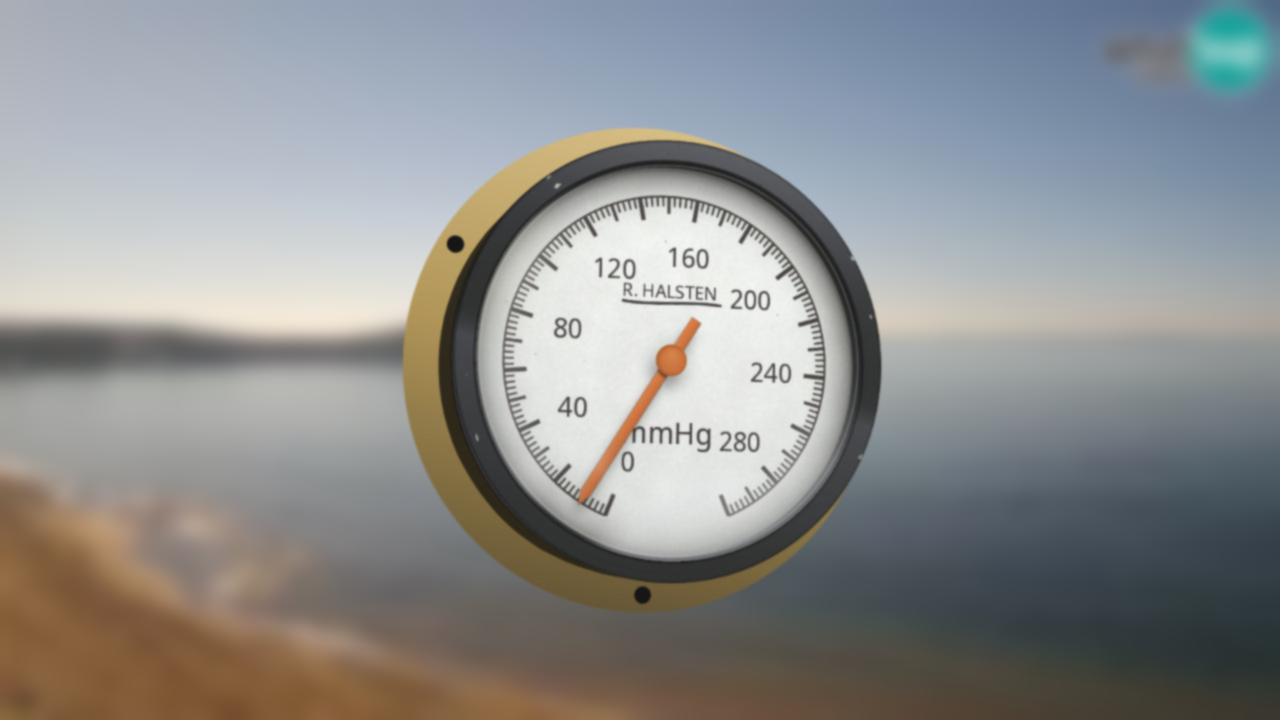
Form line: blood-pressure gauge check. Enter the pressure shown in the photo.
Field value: 10 mmHg
